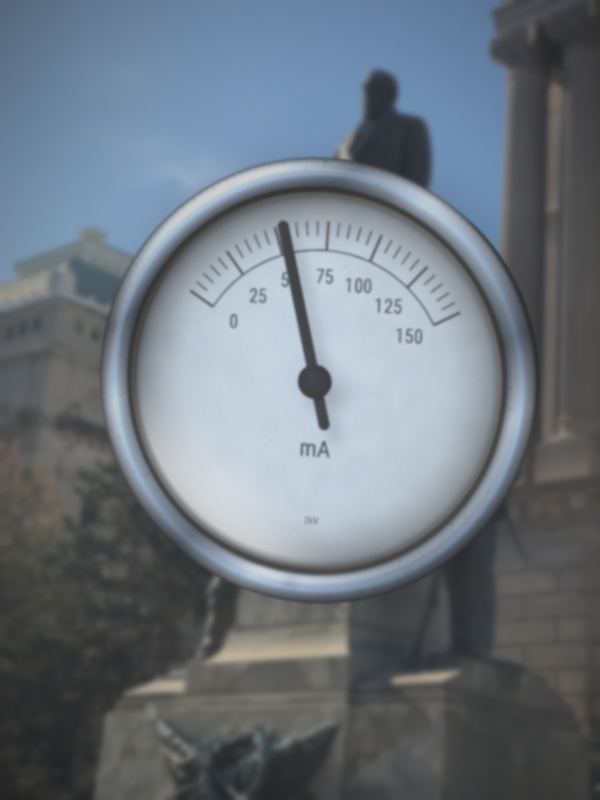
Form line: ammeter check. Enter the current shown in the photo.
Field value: 55 mA
